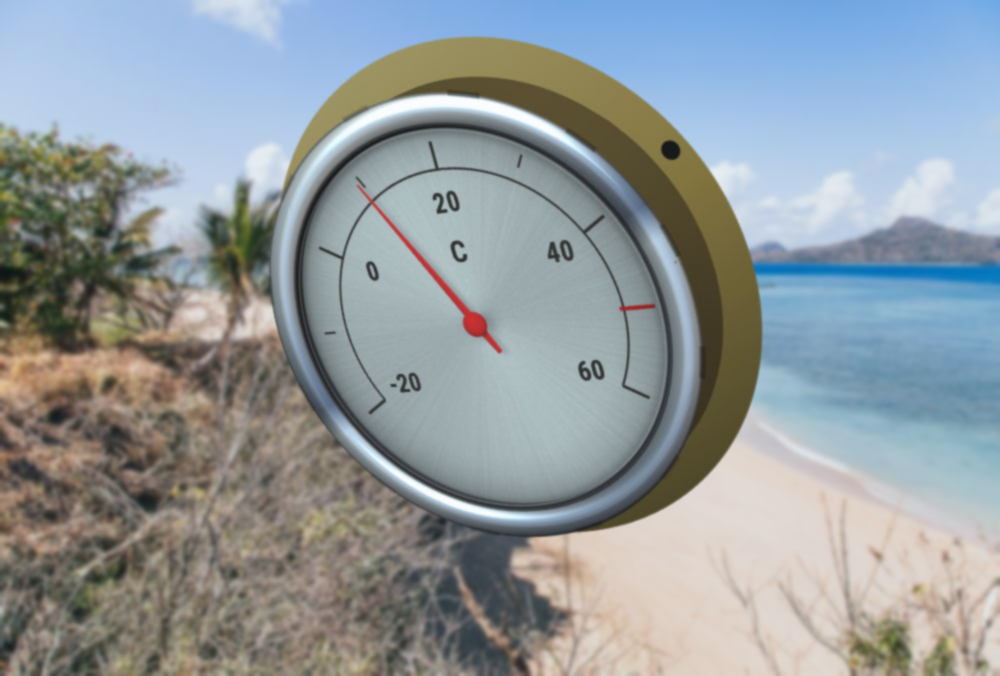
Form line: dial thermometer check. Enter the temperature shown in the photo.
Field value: 10 °C
